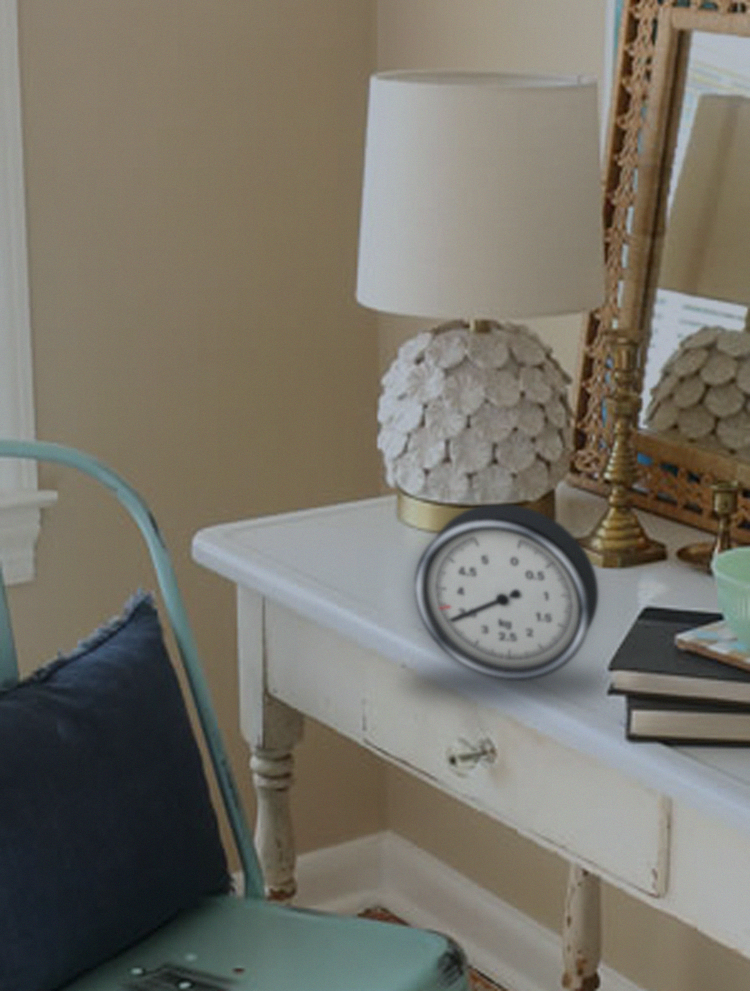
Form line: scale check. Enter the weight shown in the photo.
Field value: 3.5 kg
